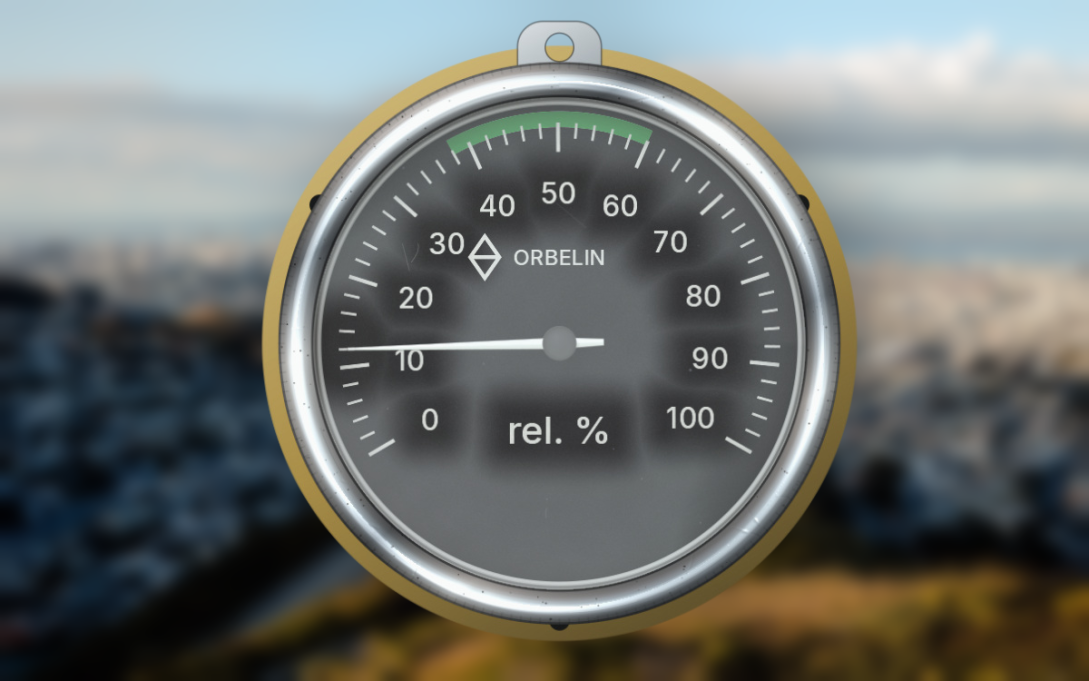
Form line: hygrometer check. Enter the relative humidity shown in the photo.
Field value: 12 %
